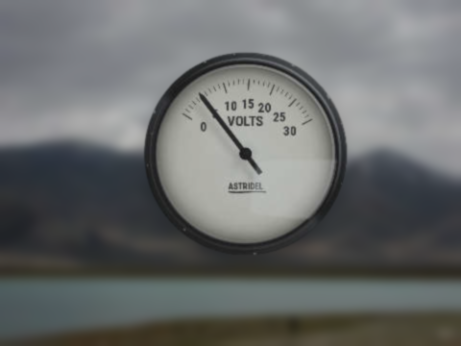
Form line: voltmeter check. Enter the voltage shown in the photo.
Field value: 5 V
